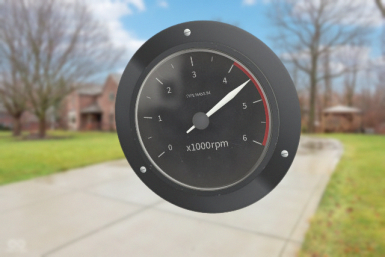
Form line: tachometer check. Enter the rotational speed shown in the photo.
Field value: 4500 rpm
